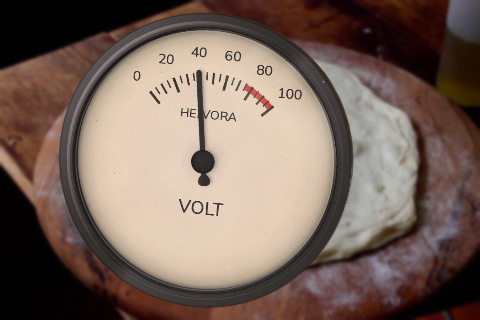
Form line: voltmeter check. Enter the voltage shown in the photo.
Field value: 40 V
